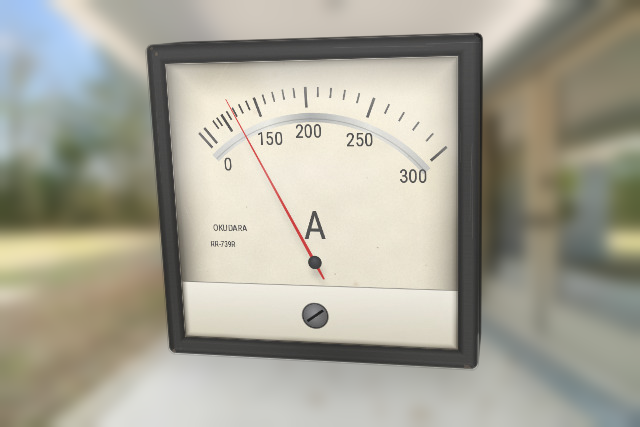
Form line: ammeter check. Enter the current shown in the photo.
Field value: 120 A
